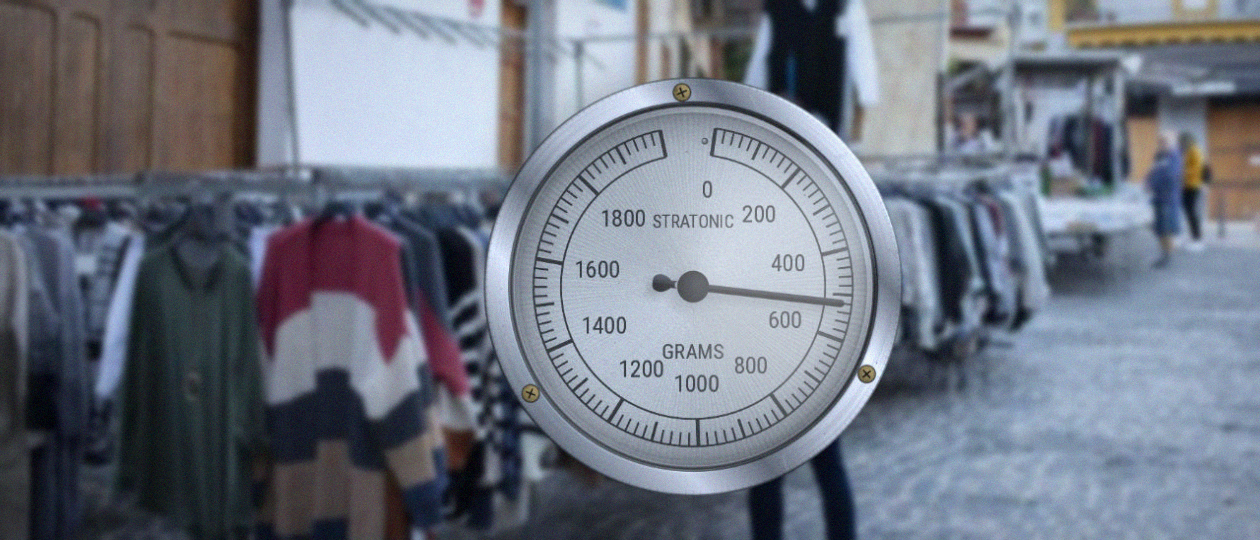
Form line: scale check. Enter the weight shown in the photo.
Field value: 520 g
